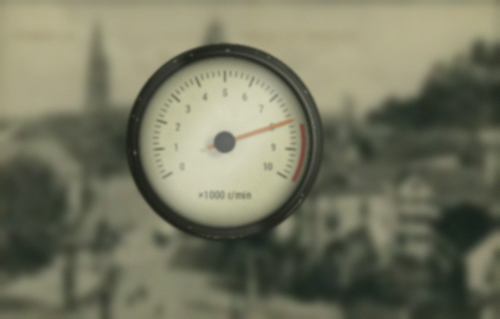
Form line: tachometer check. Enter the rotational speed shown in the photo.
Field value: 8000 rpm
